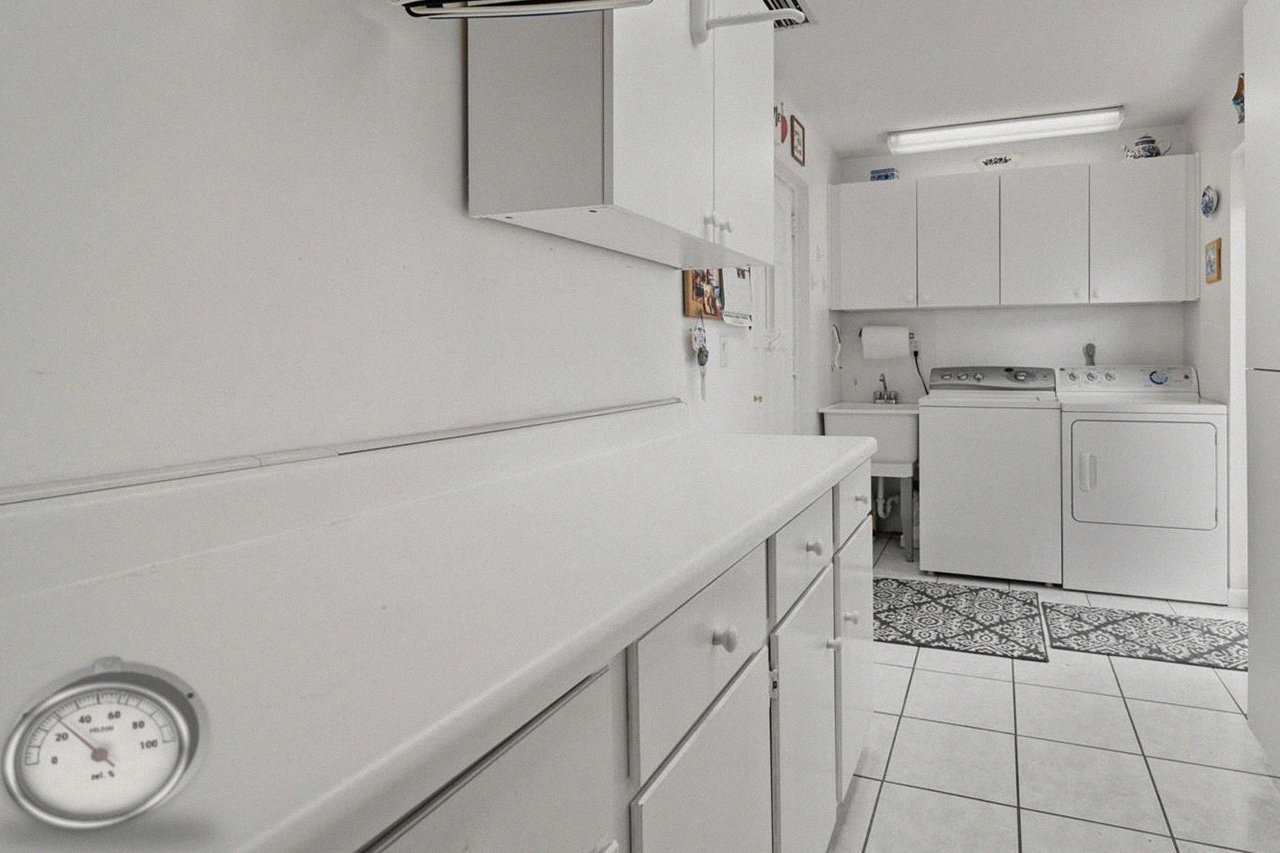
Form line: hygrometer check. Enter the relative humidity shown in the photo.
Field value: 30 %
